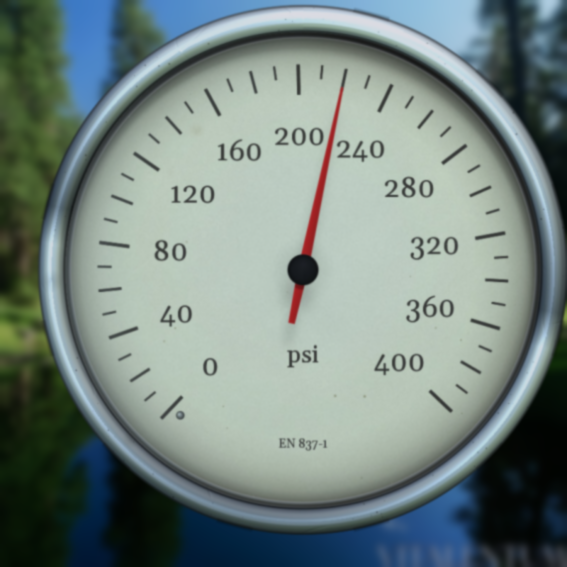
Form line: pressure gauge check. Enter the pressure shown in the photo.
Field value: 220 psi
